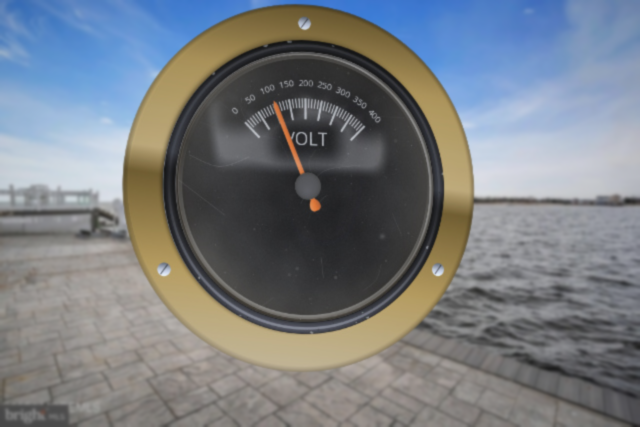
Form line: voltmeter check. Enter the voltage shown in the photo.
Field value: 100 V
